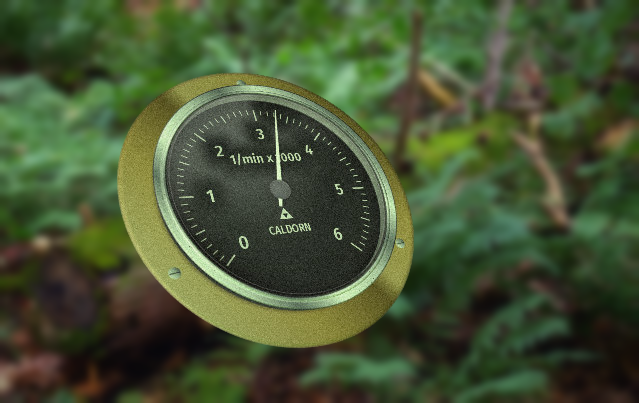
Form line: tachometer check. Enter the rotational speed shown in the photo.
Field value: 3300 rpm
